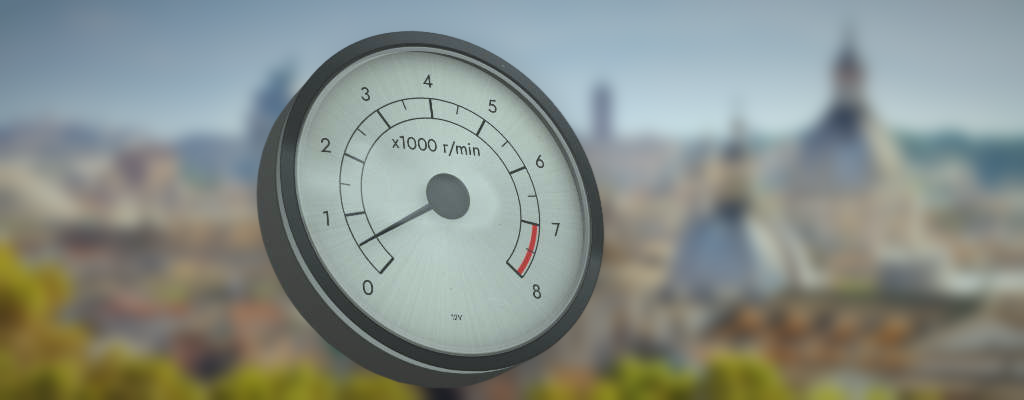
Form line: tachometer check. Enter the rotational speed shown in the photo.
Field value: 500 rpm
